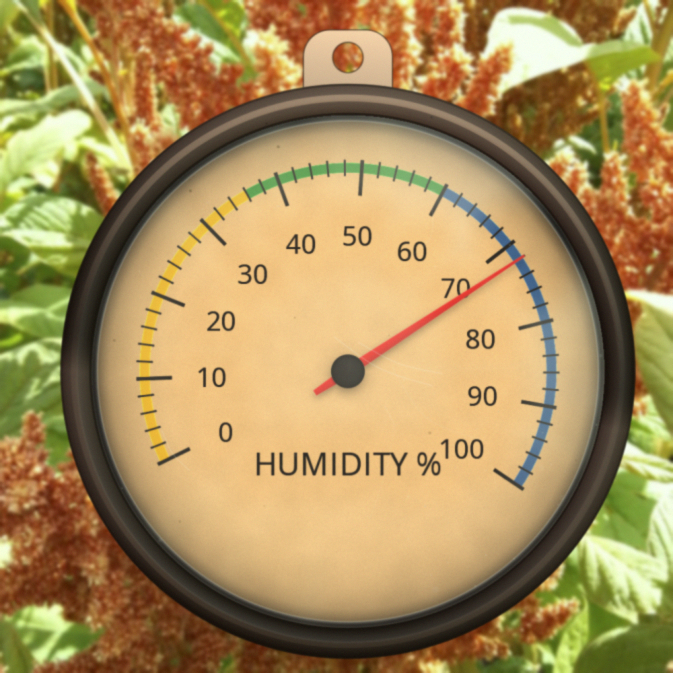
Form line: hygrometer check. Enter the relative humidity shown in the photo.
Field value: 72 %
